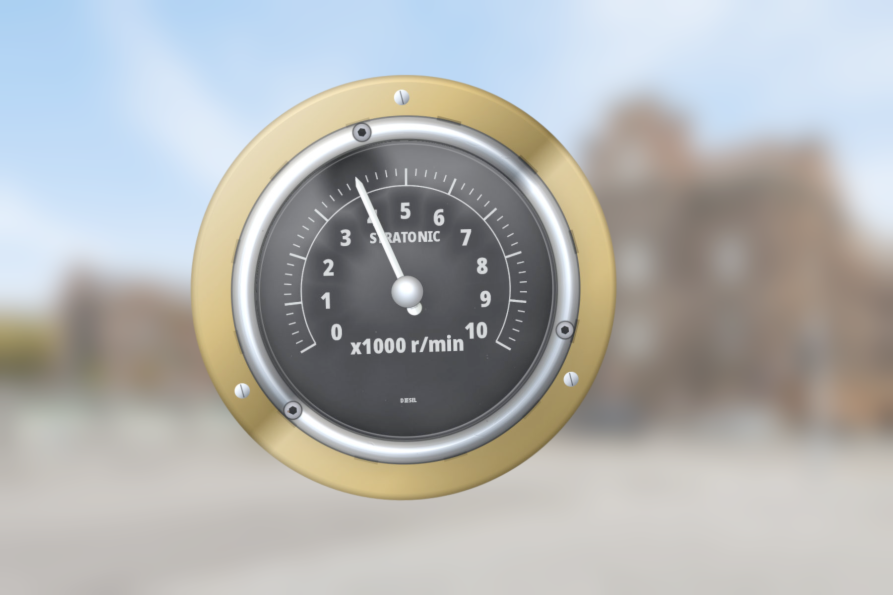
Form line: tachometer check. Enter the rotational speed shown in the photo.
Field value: 4000 rpm
